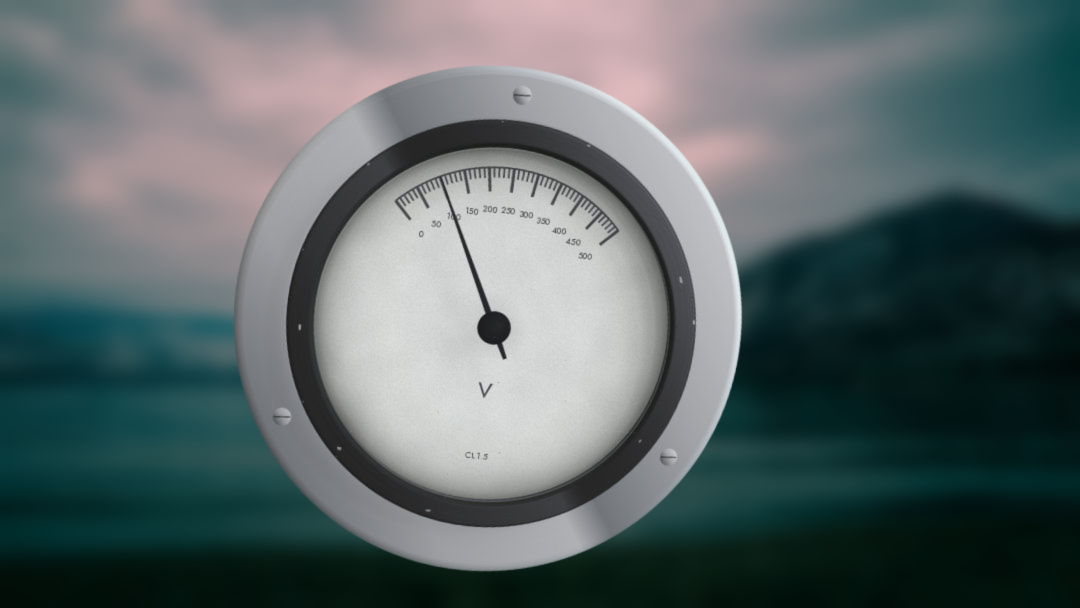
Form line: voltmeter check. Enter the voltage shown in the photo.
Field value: 100 V
